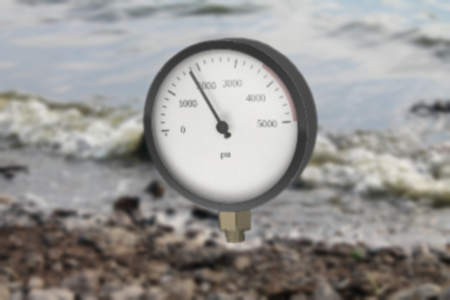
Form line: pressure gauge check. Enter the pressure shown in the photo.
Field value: 1800 psi
